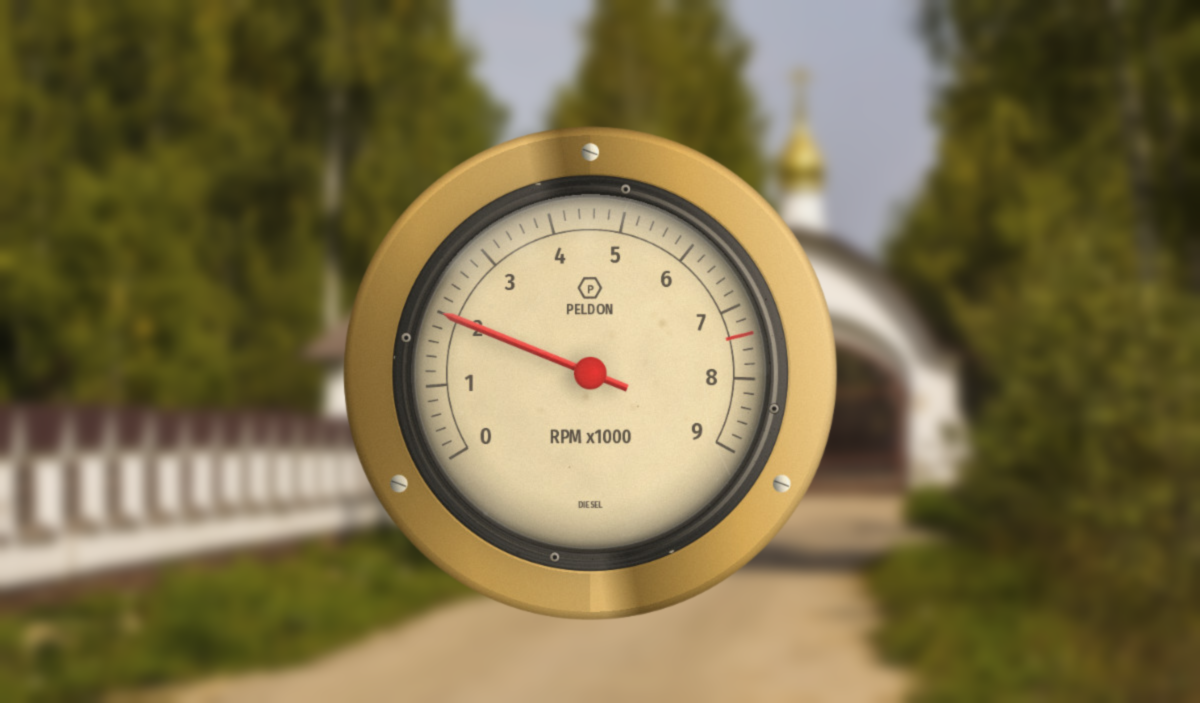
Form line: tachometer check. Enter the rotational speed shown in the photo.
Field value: 2000 rpm
